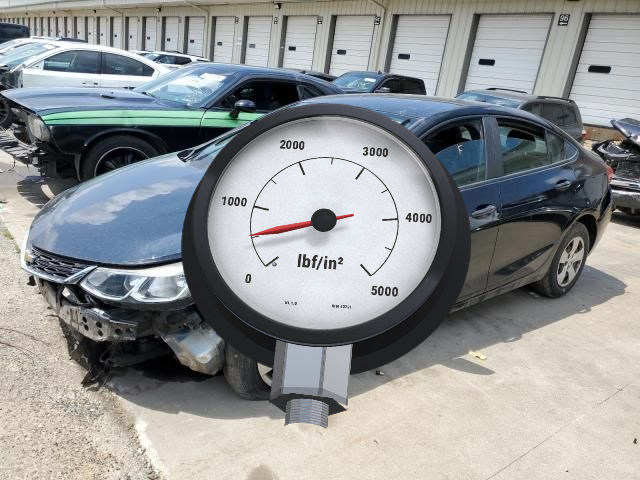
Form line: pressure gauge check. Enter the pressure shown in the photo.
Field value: 500 psi
